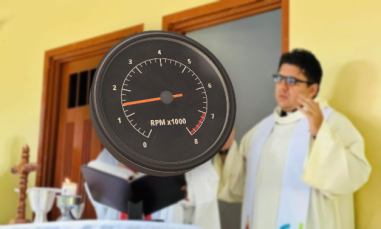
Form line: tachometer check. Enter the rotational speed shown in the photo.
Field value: 1400 rpm
